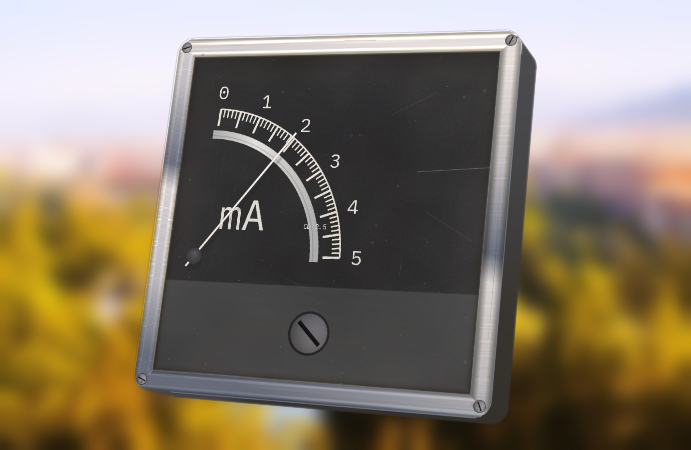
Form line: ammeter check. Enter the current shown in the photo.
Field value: 2 mA
